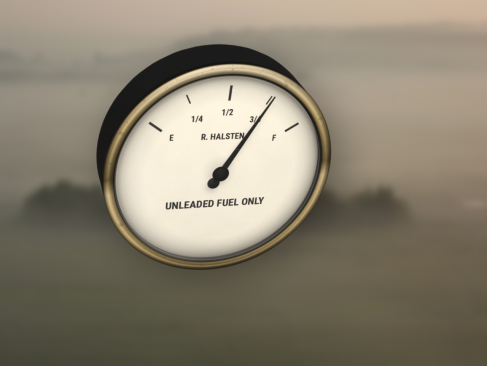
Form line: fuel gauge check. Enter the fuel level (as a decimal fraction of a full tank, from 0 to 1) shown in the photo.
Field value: 0.75
